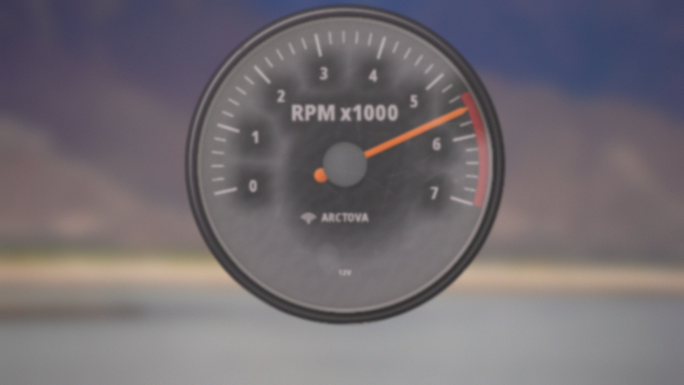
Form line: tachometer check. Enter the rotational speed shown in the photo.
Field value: 5600 rpm
